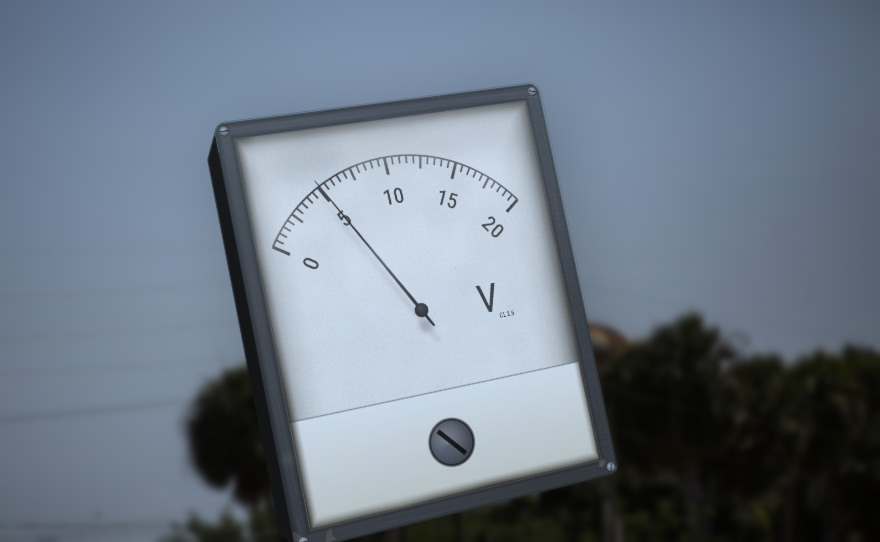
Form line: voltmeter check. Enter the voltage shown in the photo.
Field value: 5 V
